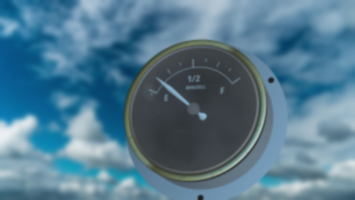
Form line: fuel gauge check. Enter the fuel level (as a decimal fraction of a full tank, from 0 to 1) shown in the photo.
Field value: 0.125
